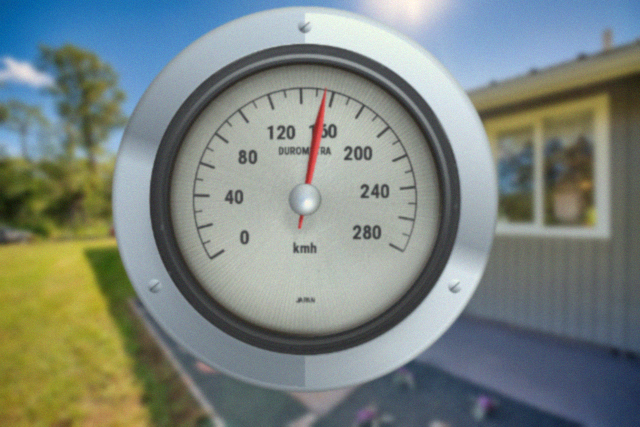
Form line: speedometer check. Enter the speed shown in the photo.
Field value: 155 km/h
